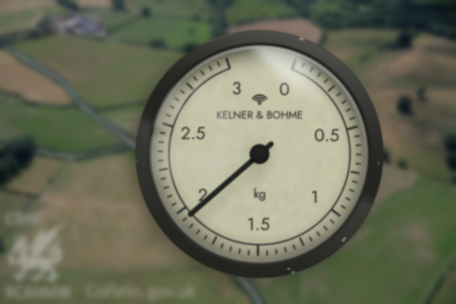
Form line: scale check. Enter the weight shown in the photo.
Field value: 1.95 kg
